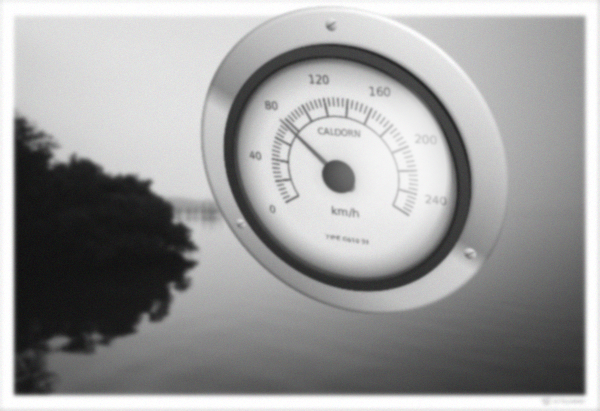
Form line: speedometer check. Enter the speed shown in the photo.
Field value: 80 km/h
